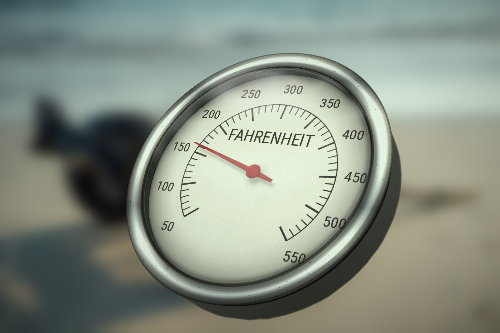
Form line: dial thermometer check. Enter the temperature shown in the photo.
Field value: 160 °F
